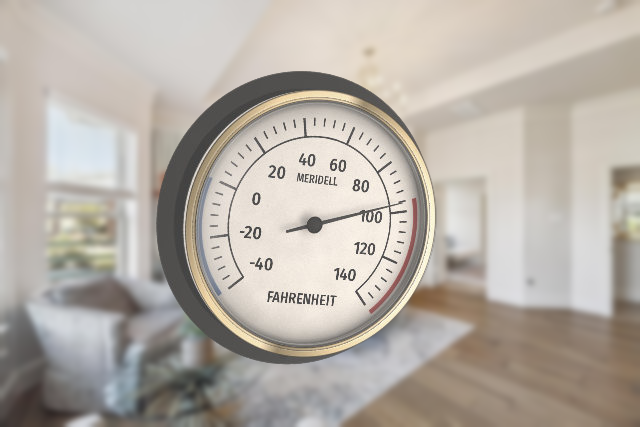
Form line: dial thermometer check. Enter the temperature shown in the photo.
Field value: 96 °F
